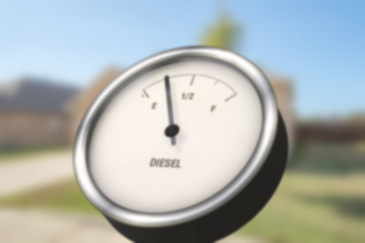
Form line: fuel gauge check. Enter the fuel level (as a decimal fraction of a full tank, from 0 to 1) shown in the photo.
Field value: 0.25
